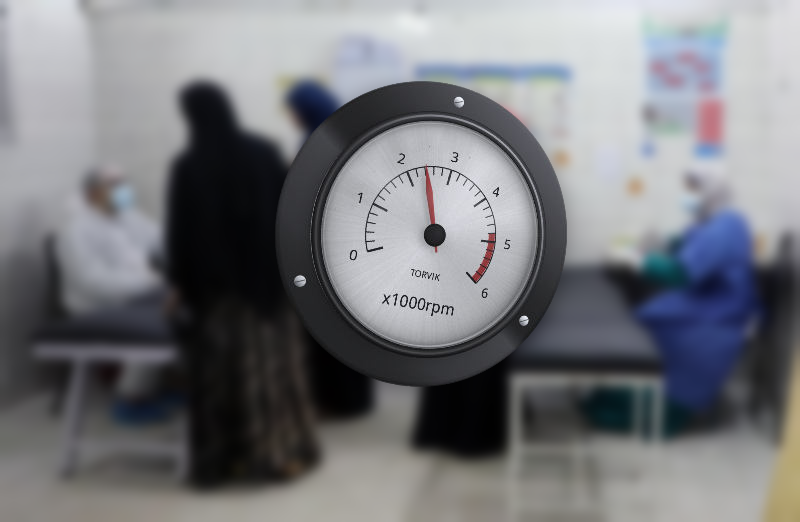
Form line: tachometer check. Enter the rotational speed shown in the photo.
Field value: 2400 rpm
